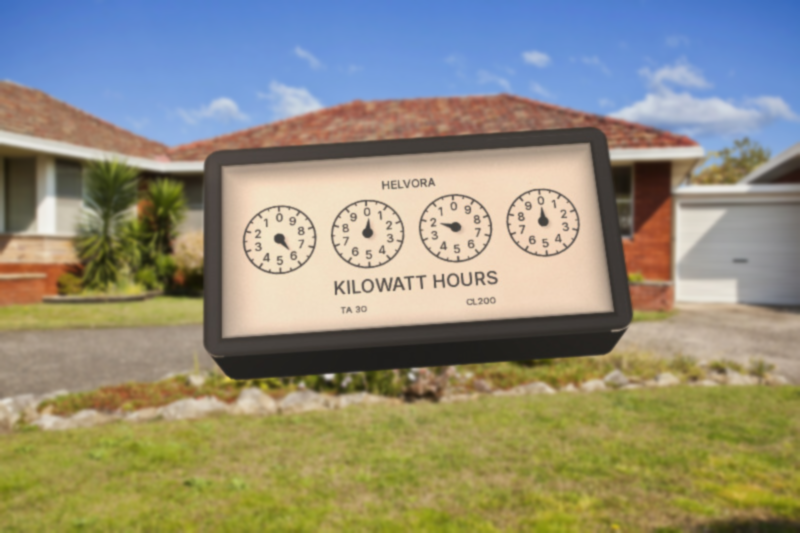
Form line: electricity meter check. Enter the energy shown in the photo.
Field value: 6020 kWh
